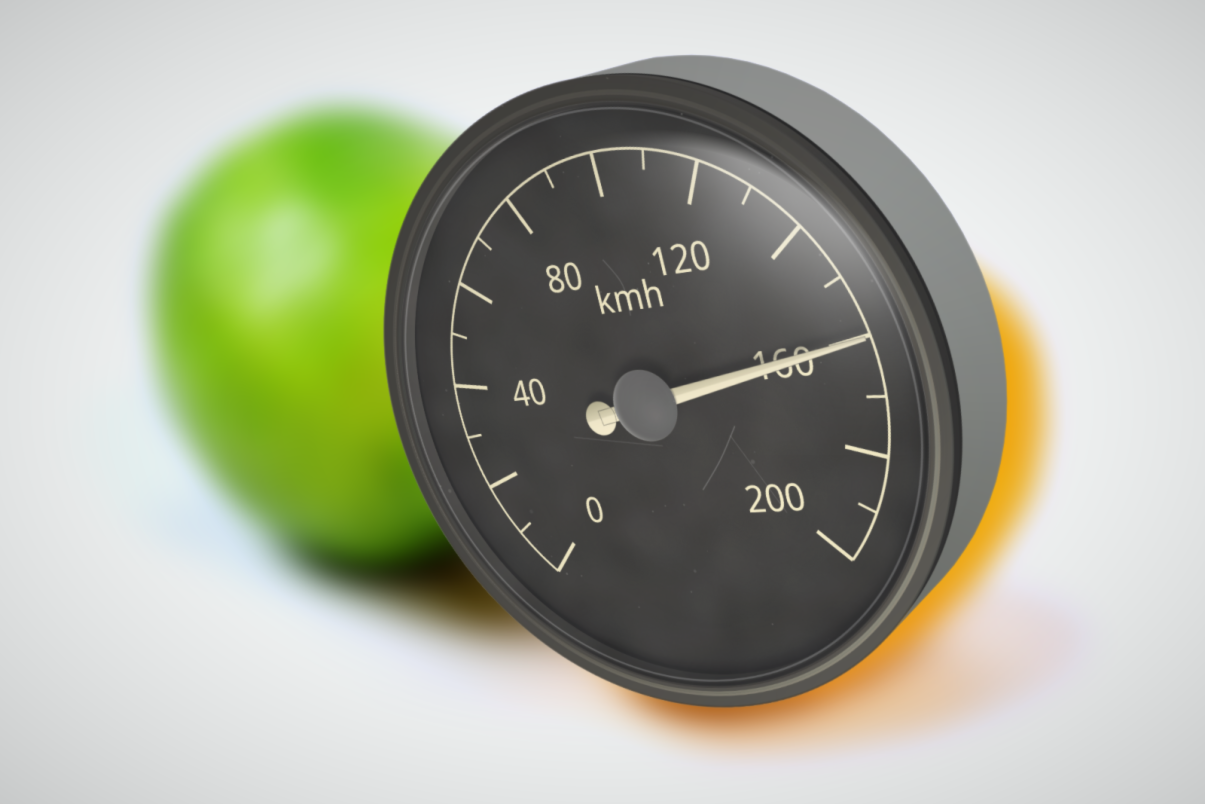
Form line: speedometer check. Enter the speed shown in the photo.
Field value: 160 km/h
